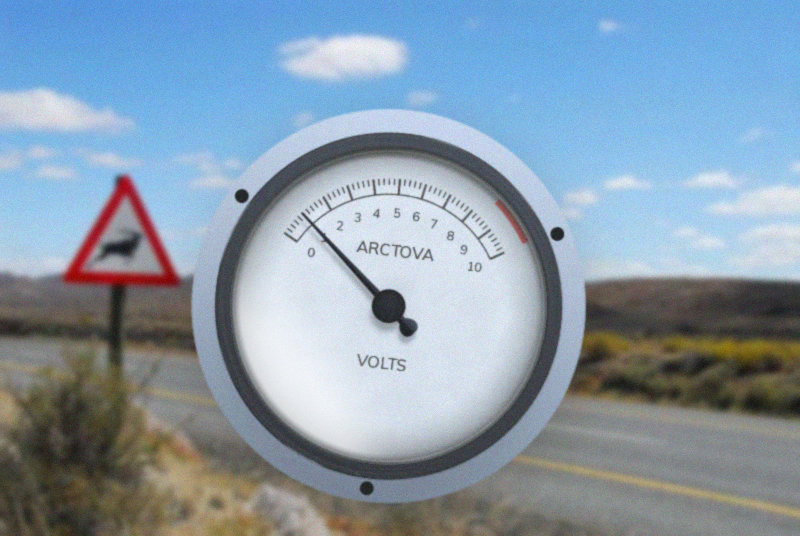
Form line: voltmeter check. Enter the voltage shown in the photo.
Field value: 1 V
